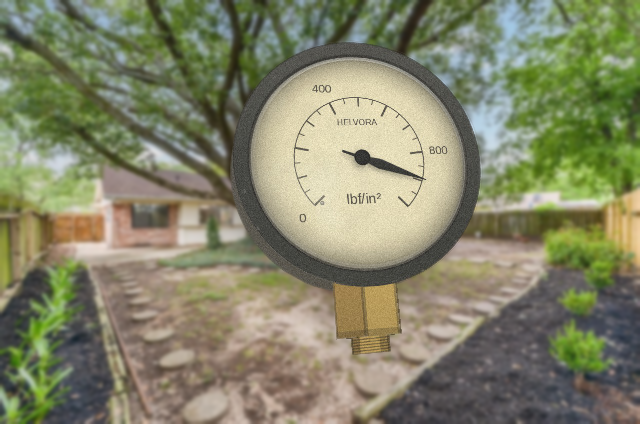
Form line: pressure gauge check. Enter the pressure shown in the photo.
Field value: 900 psi
